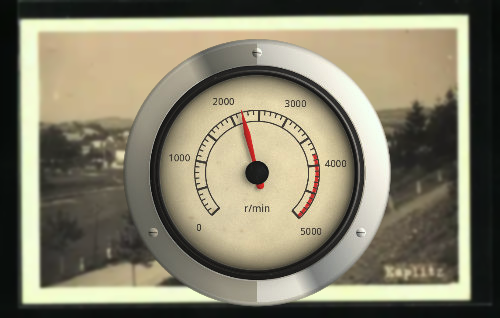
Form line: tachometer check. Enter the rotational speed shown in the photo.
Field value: 2200 rpm
